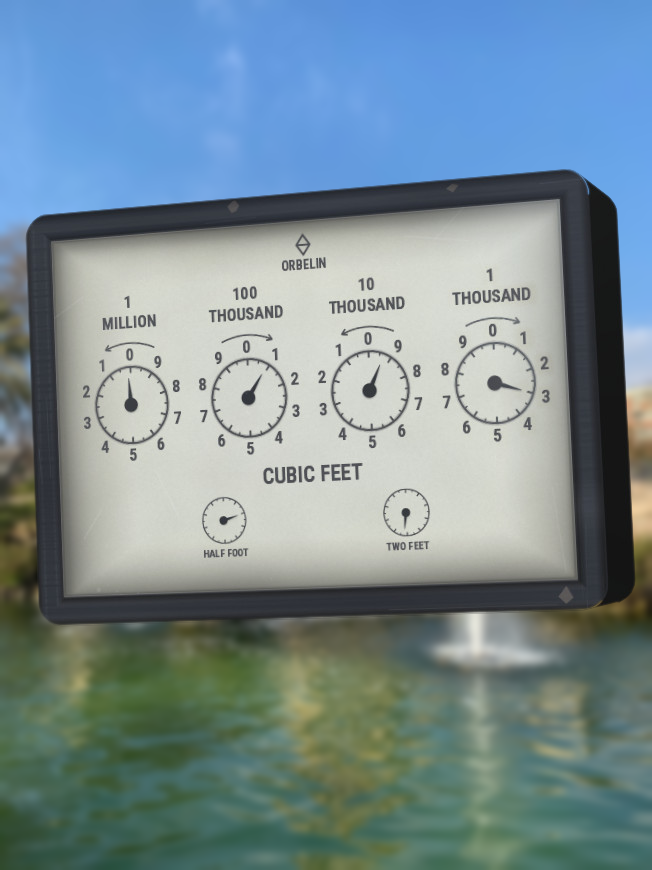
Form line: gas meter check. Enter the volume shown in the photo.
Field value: 9300 ft³
